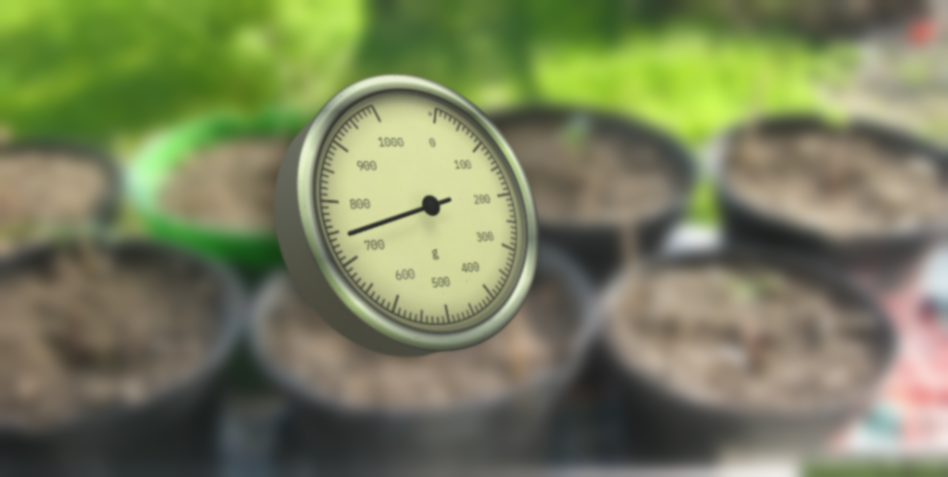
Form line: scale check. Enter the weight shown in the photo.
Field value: 740 g
